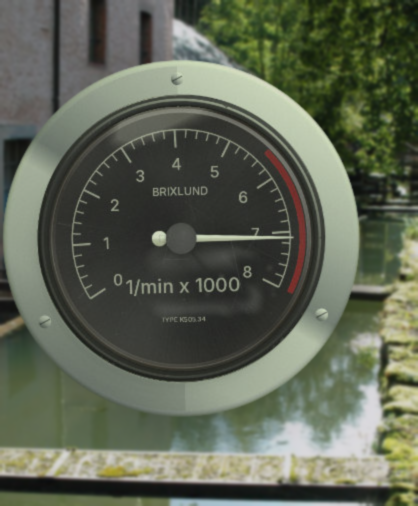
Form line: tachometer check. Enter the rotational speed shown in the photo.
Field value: 7100 rpm
